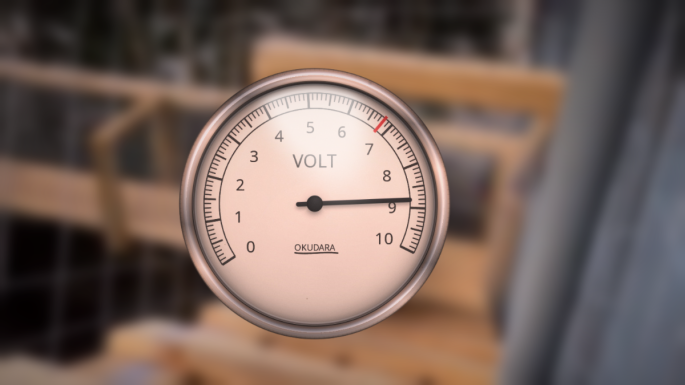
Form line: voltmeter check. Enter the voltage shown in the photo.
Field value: 8.8 V
